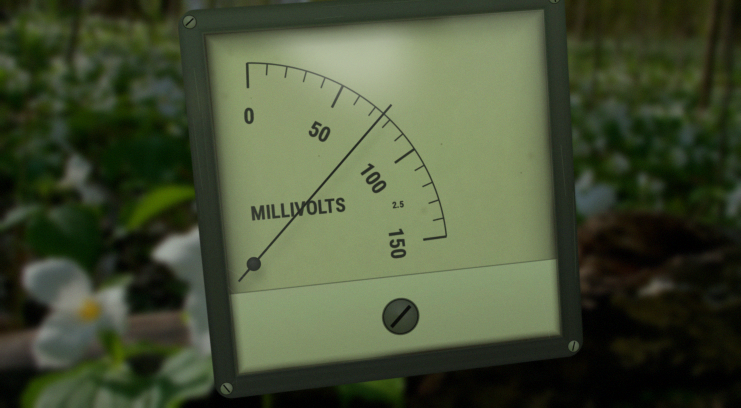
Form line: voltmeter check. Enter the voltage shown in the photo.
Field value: 75 mV
